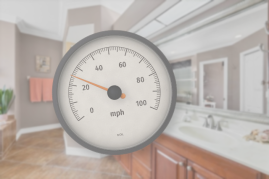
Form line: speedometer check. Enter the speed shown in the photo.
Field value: 25 mph
